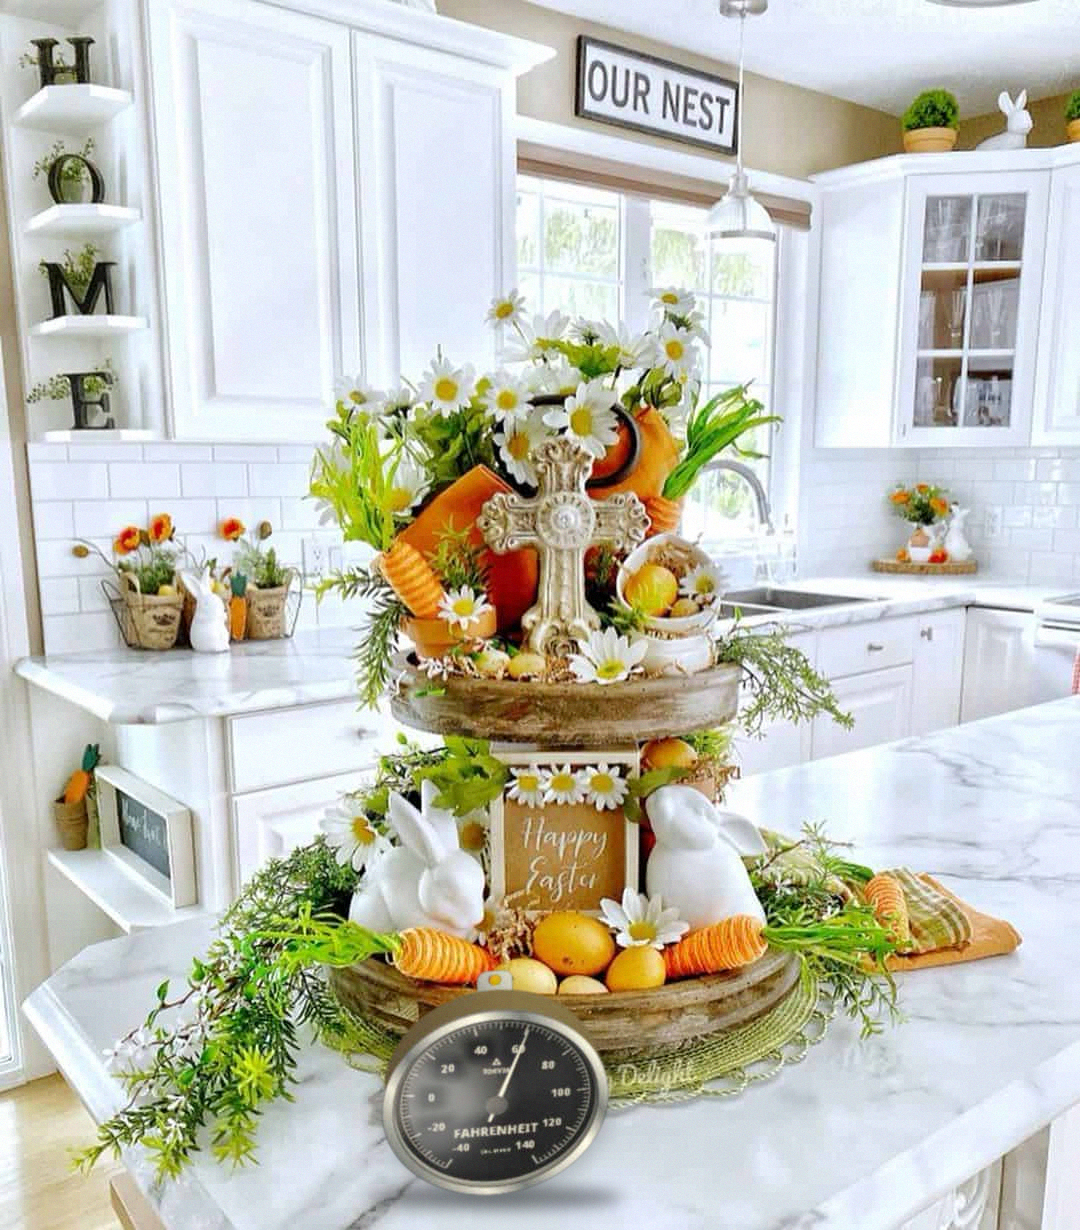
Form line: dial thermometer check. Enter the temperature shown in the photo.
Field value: 60 °F
